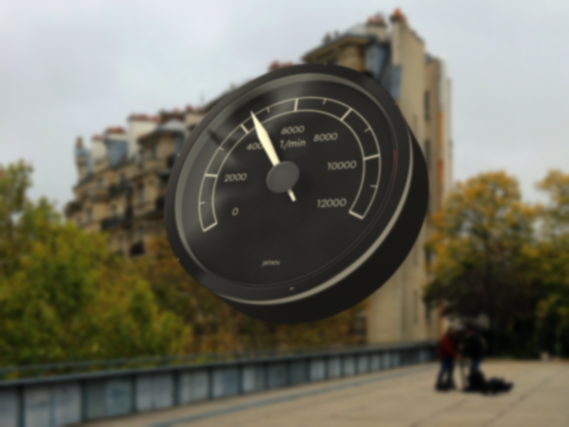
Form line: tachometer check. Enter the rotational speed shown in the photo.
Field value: 4500 rpm
